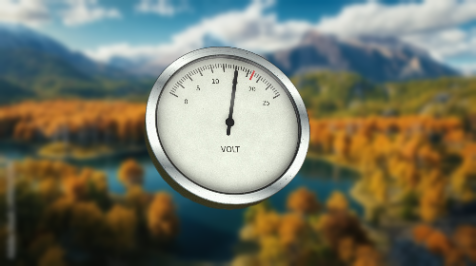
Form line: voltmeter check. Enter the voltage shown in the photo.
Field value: 15 V
